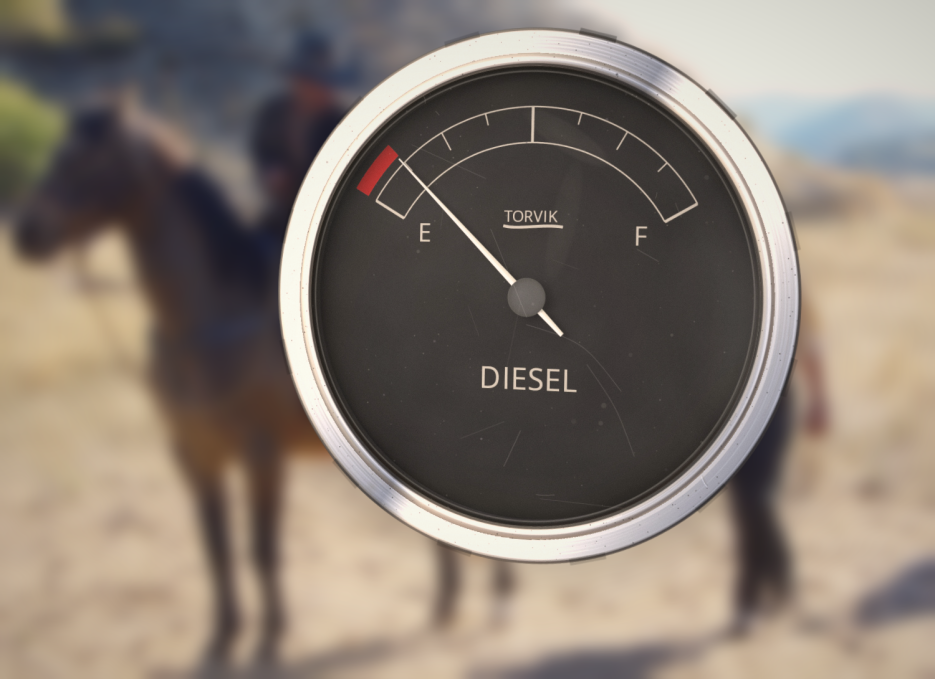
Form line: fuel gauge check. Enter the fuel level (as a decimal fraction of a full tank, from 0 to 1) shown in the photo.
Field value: 0.125
